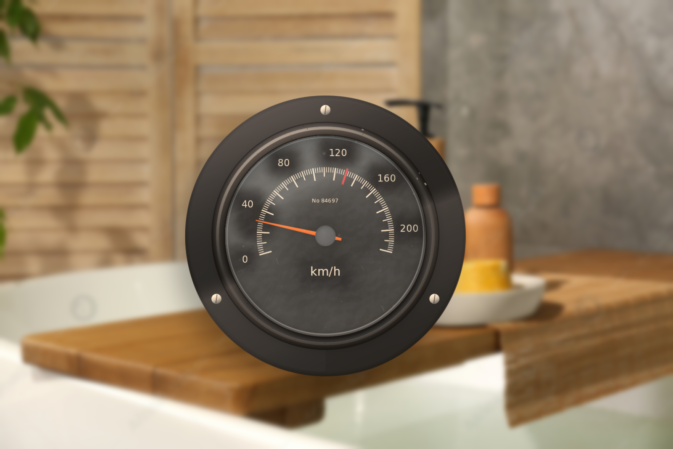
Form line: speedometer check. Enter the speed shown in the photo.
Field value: 30 km/h
